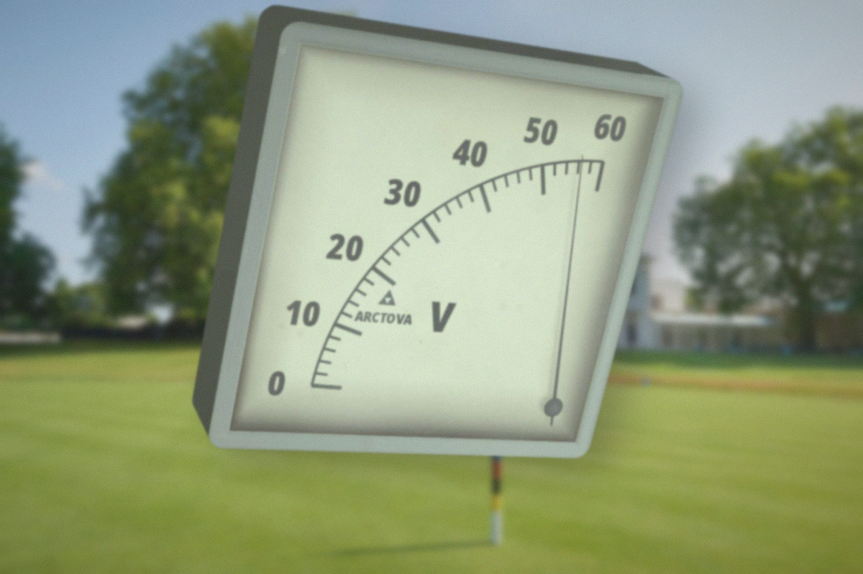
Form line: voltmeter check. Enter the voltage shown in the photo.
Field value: 56 V
